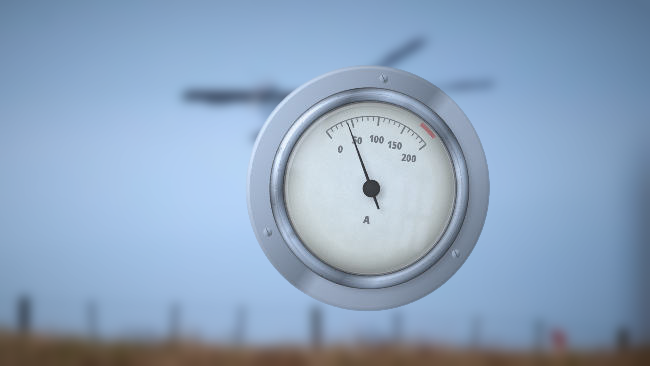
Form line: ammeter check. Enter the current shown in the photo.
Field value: 40 A
